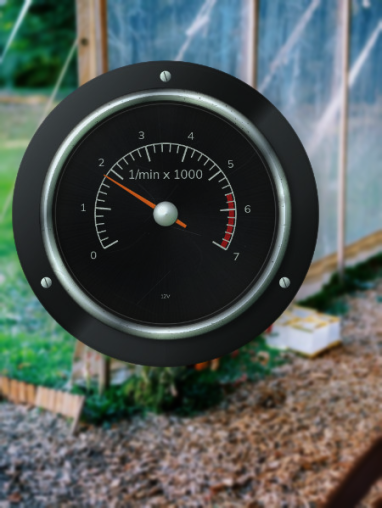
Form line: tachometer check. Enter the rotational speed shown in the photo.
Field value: 1800 rpm
